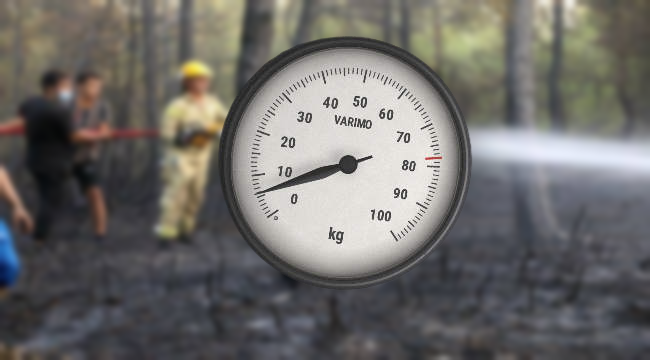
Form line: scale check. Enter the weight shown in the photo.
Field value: 6 kg
